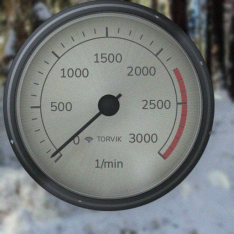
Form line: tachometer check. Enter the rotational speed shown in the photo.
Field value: 50 rpm
